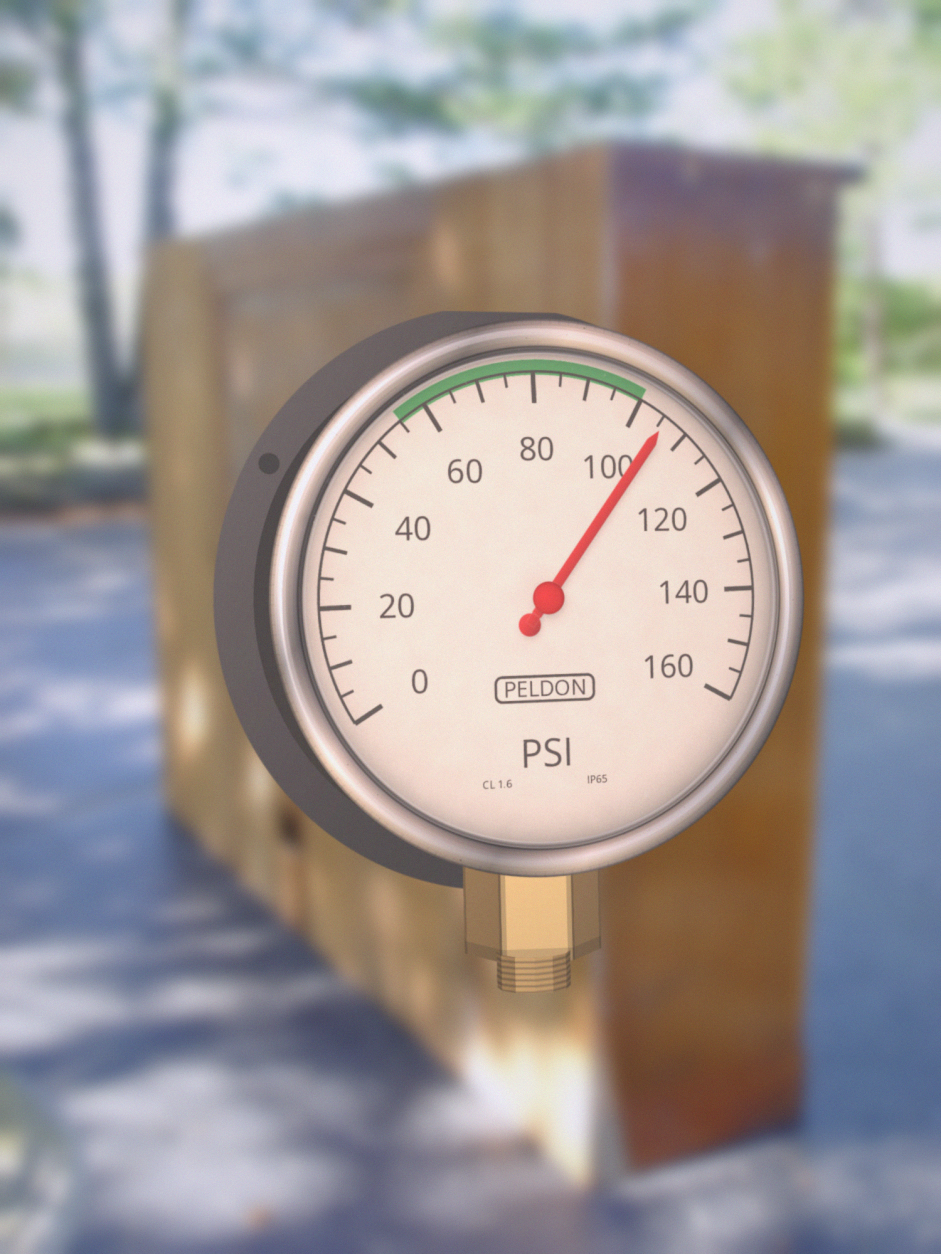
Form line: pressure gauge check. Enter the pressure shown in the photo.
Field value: 105 psi
